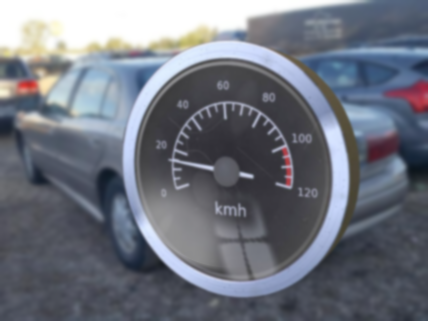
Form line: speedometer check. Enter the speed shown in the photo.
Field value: 15 km/h
